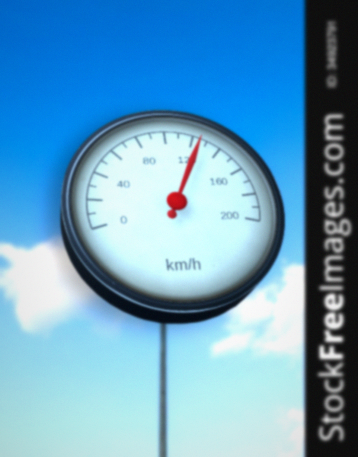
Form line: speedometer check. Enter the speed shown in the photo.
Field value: 125 km/h
